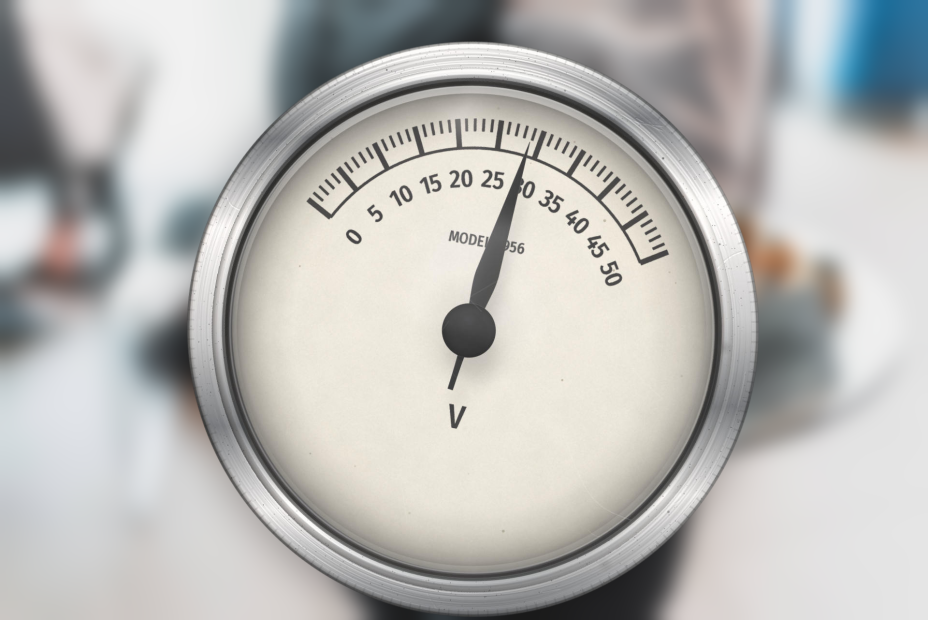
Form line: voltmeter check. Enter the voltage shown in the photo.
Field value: 29 V
